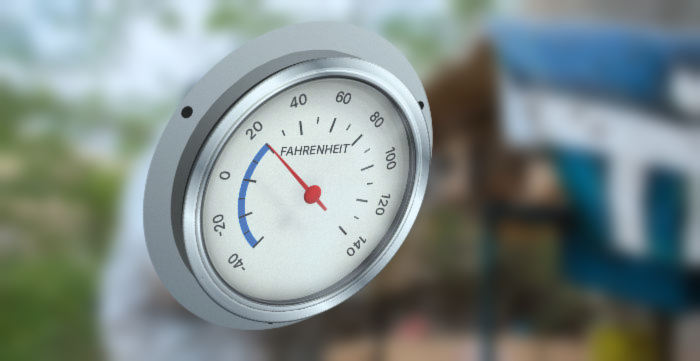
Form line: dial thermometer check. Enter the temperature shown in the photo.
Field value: 20 °F
